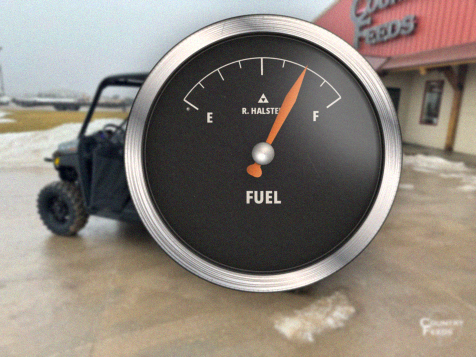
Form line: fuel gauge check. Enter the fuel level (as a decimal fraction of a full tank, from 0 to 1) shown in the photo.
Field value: 0.75
